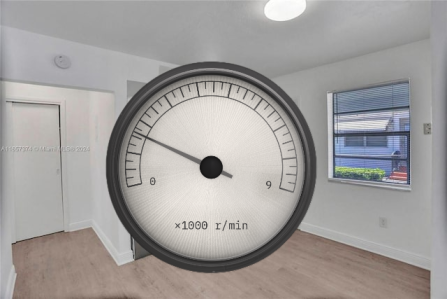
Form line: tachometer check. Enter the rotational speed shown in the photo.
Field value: 1625 rpm
